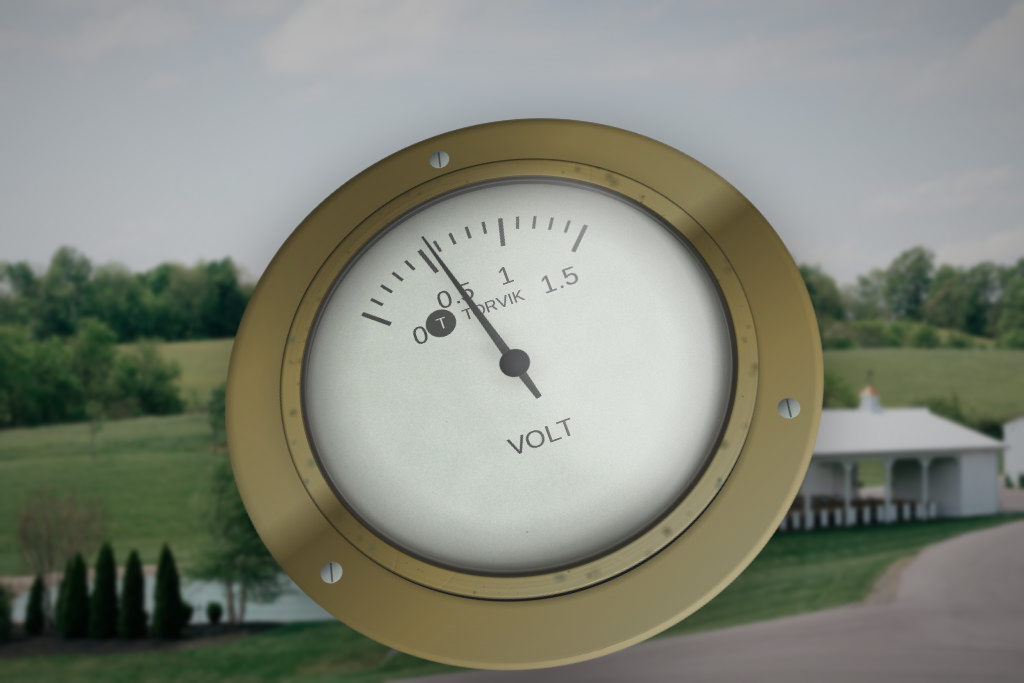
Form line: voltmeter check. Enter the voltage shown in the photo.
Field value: 0.55 V
